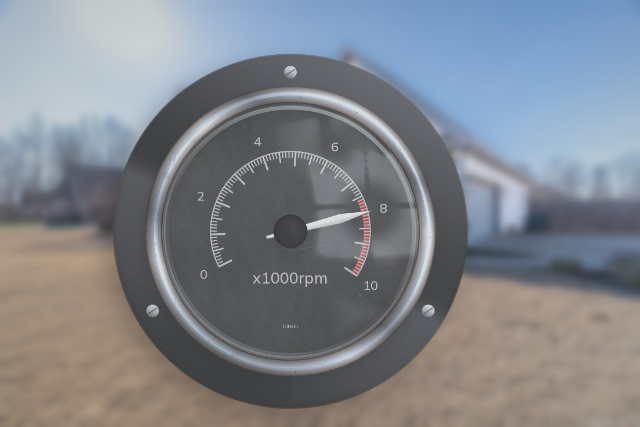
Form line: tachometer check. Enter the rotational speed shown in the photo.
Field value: 8000 rpm
